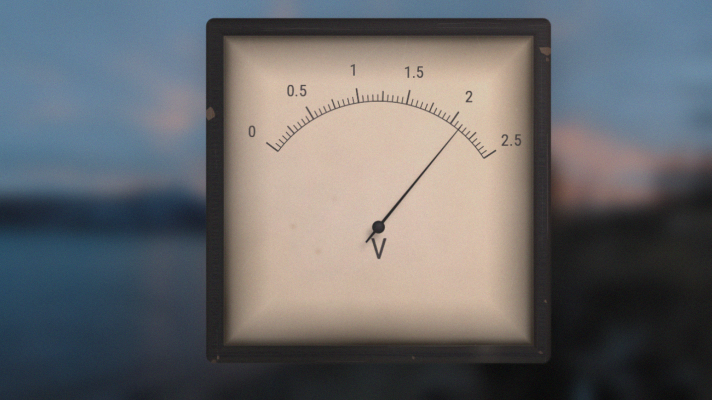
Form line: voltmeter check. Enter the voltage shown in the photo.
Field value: 2.1 V
